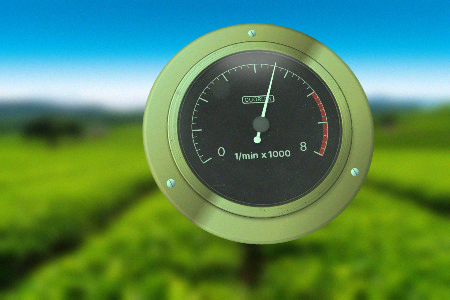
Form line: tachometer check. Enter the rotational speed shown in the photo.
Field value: 4600 rpm
